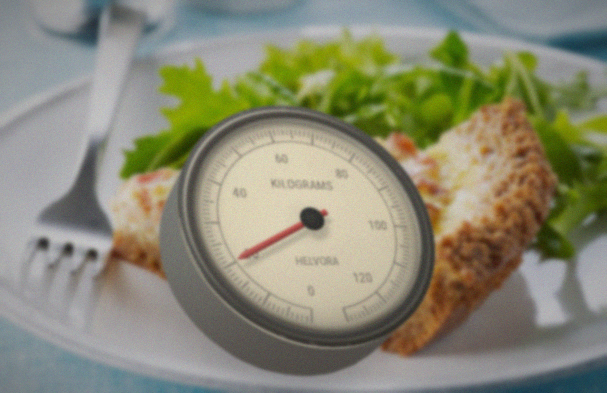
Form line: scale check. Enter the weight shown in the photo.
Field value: 20 kg
